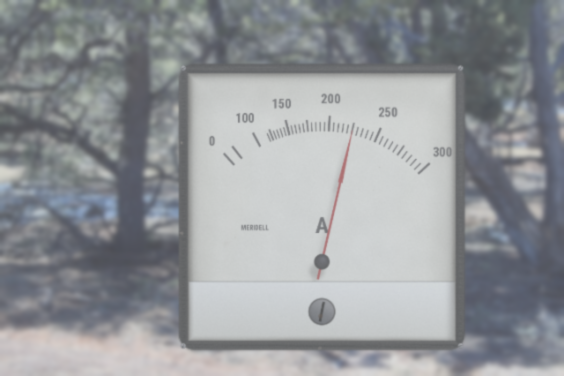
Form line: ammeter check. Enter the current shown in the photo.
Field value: 225 A
